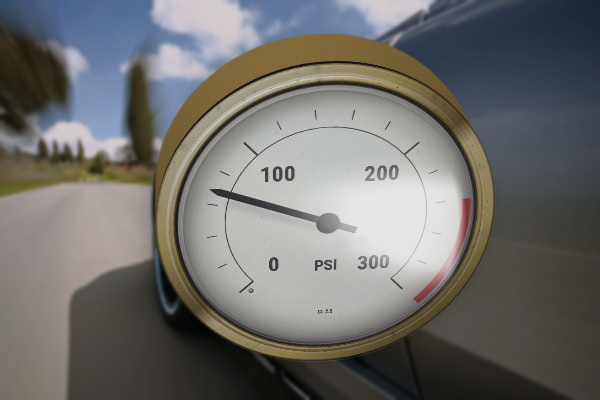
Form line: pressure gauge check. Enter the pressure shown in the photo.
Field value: 70 psi
